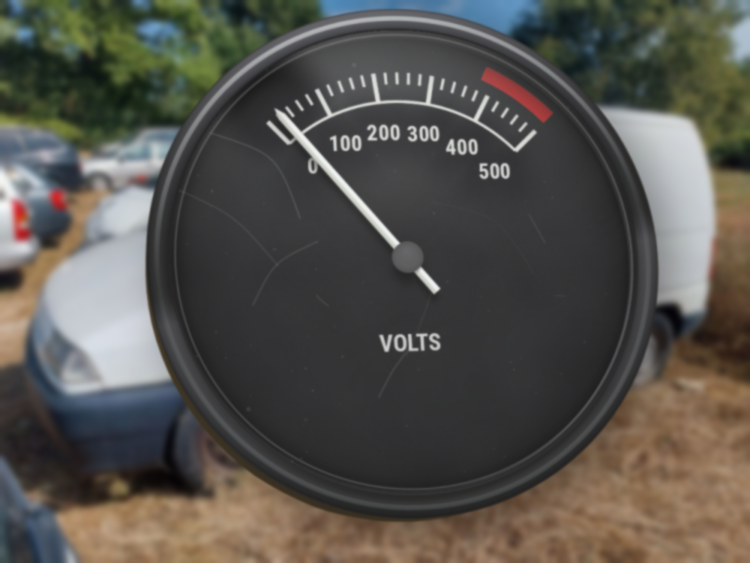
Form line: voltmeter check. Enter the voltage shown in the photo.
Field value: 20 V
